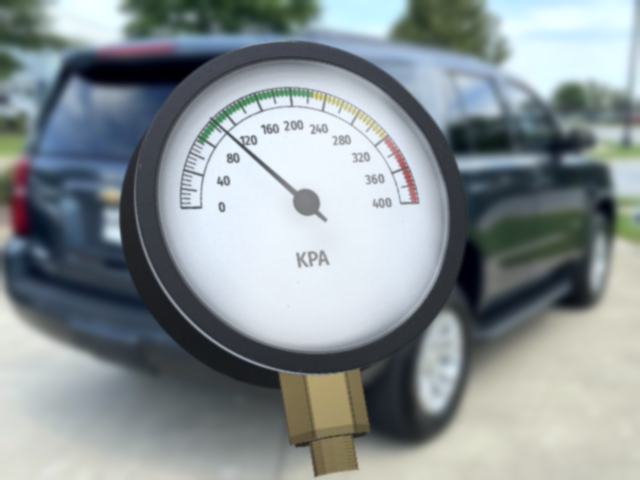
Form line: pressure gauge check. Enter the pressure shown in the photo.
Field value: 100 kPa
